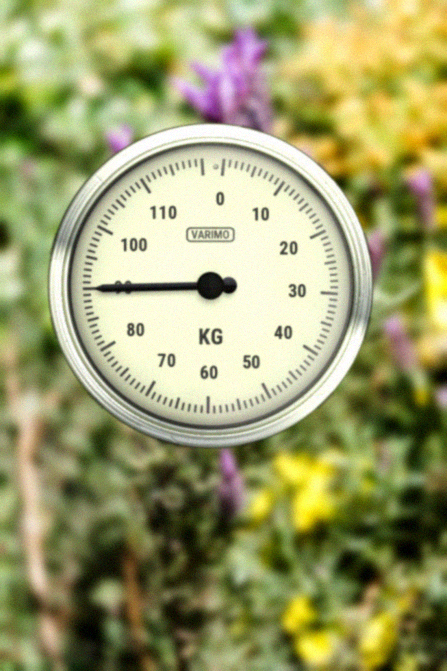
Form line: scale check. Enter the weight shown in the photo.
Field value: 90 kg
